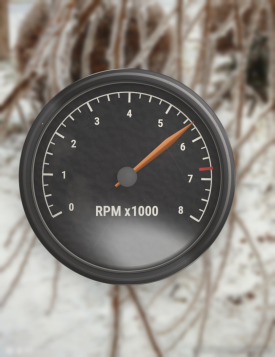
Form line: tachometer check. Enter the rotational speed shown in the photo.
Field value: 5625 rpm
